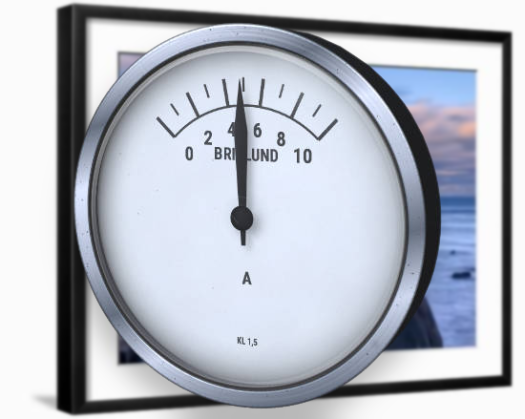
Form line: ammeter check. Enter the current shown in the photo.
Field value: 5 A
